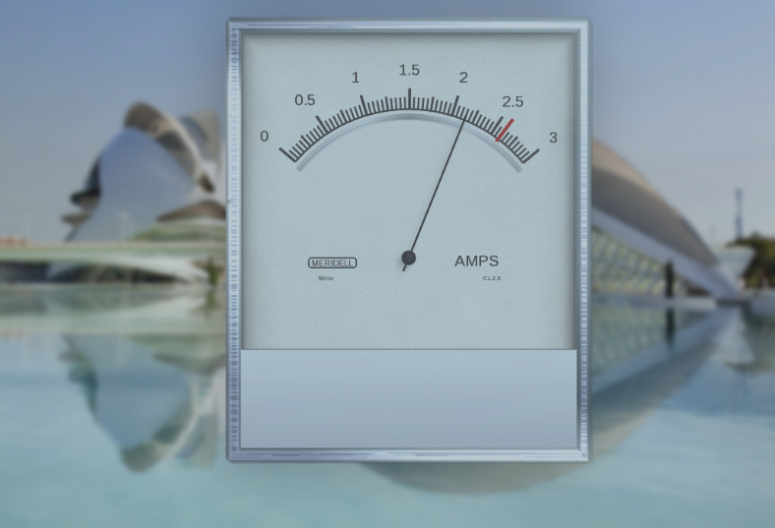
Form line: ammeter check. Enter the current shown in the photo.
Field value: 2.15 A
